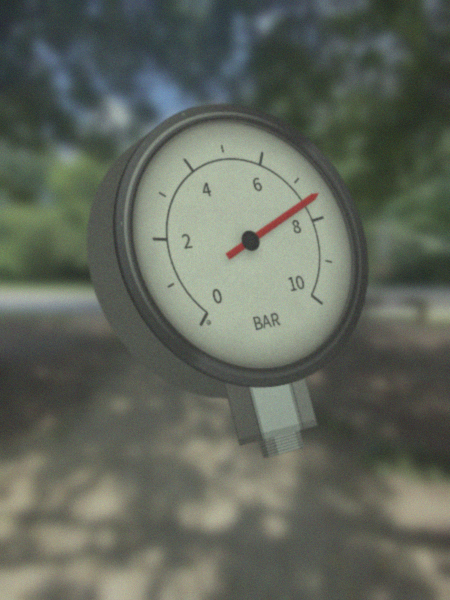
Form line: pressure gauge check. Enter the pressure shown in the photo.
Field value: 7.5 bar
